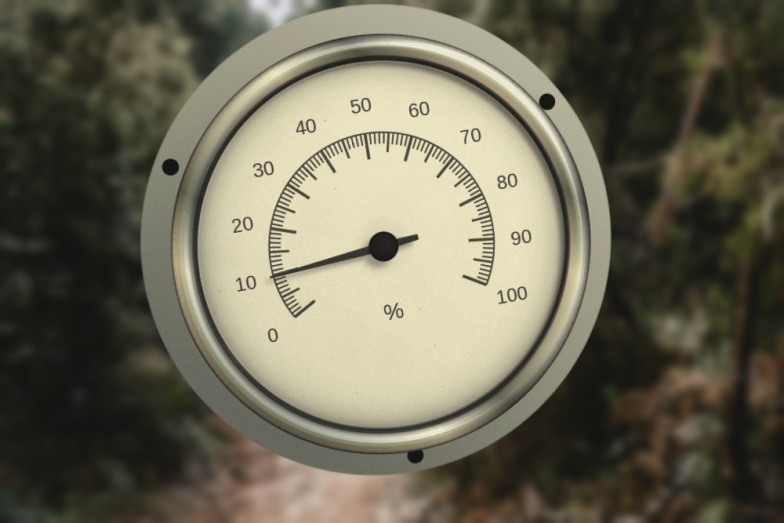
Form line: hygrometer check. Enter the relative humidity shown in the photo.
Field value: 10 %
